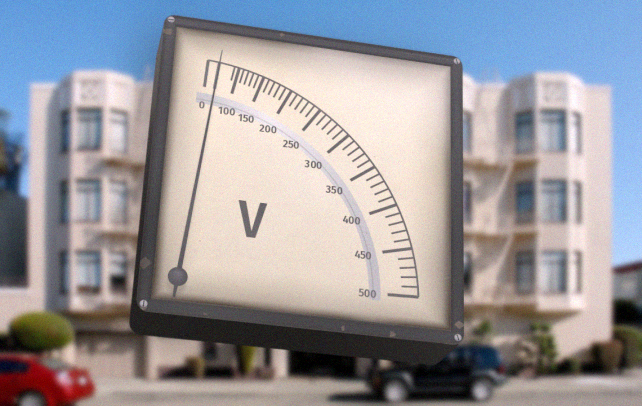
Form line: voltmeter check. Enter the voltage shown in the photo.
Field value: 50 V
